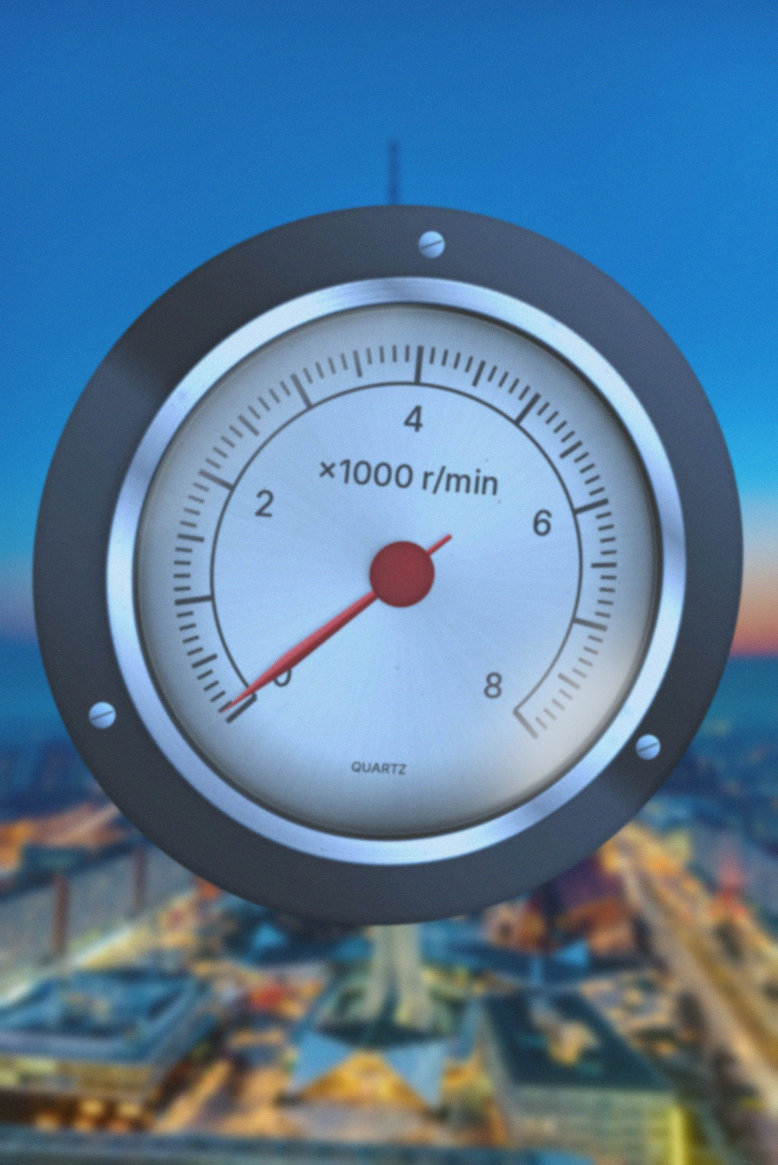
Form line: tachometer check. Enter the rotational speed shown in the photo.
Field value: 100 rpm
